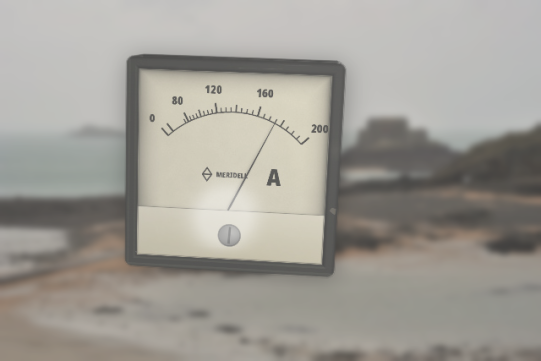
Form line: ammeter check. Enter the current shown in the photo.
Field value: 175 A
